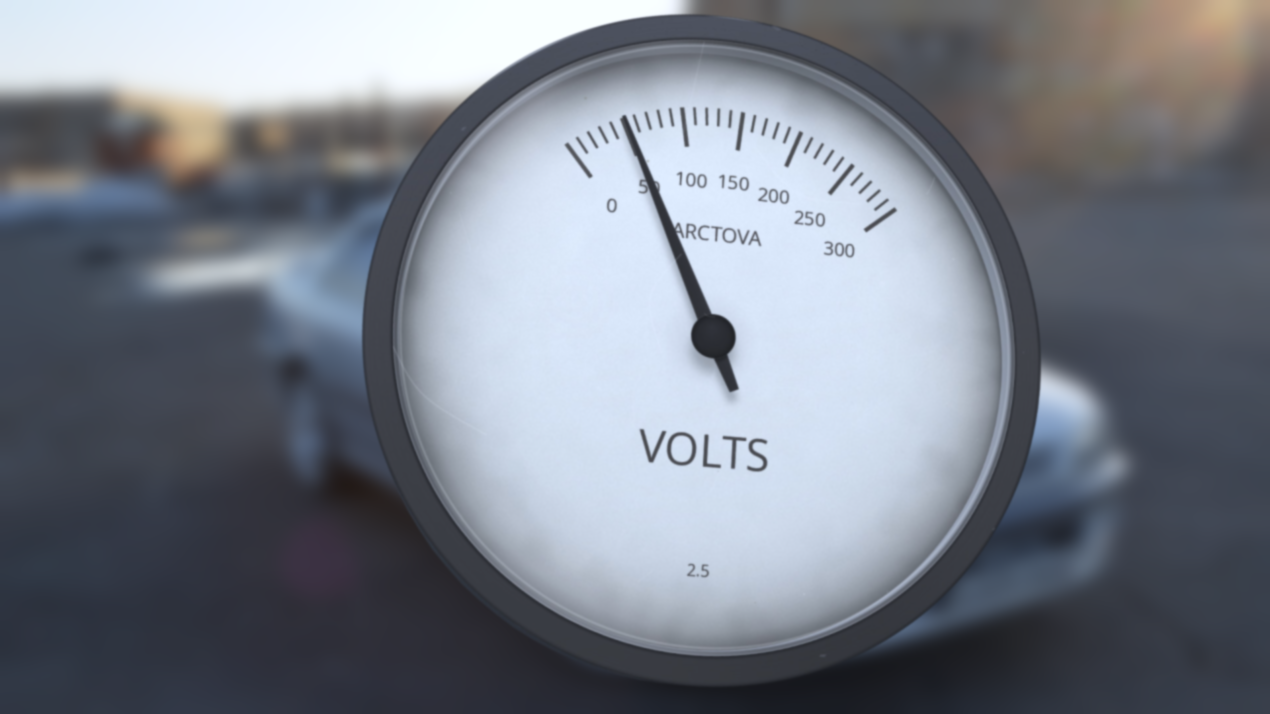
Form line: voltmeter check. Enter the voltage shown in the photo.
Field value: 50 V
